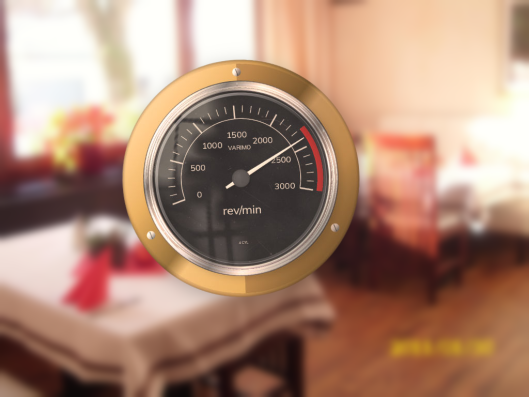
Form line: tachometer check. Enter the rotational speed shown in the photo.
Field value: 2400 rpm
